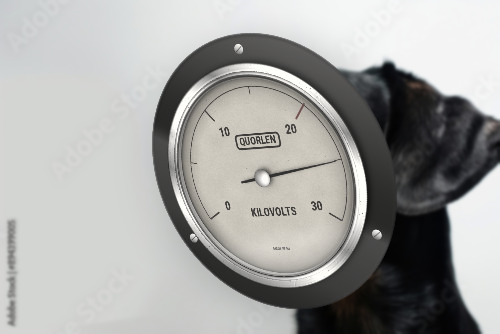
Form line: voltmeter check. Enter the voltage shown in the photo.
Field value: 25 kV
